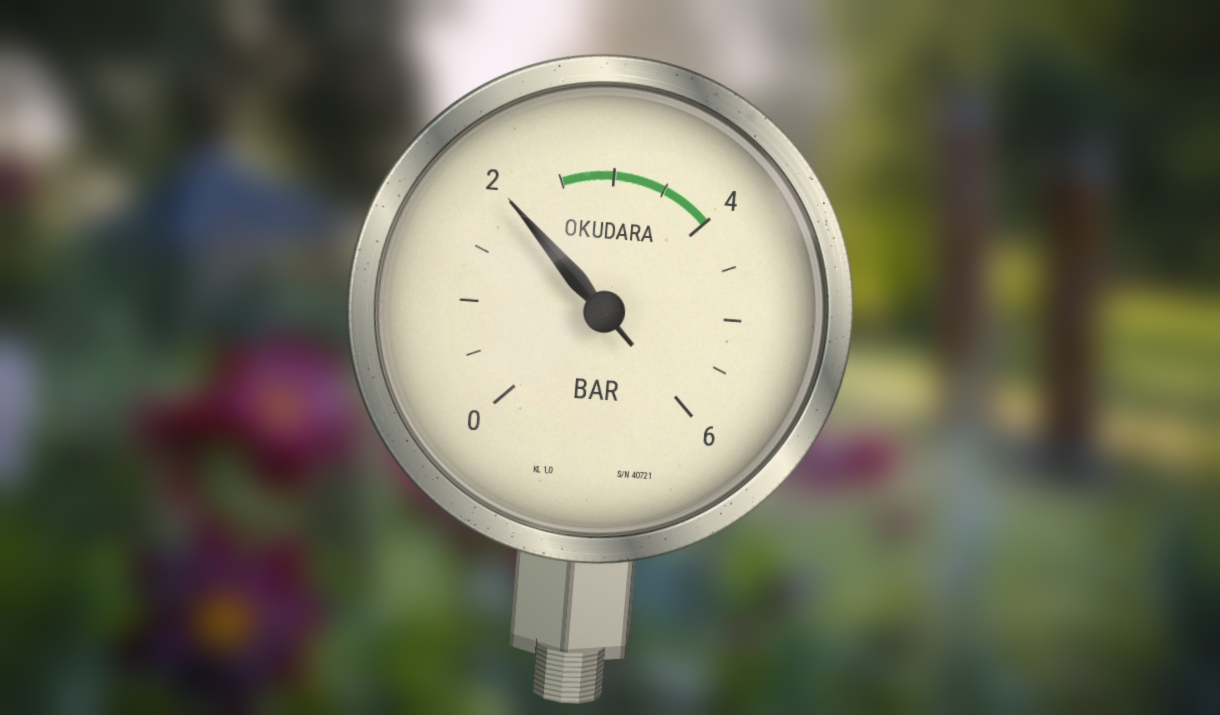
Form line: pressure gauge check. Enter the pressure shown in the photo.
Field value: 2 bar
